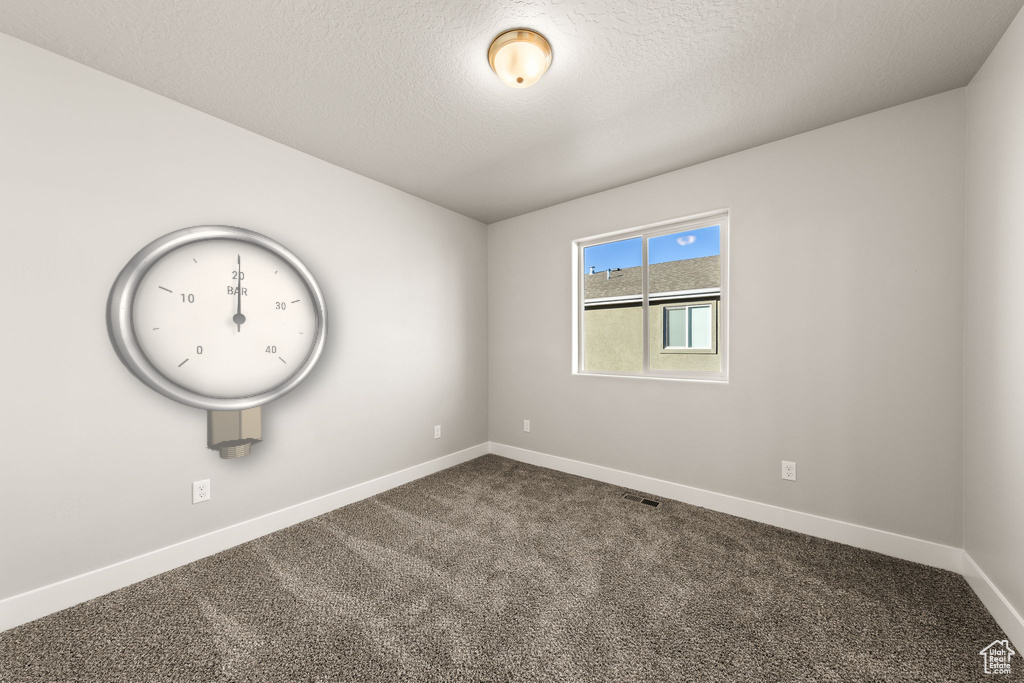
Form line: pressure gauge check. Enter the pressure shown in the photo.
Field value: 20 bar
